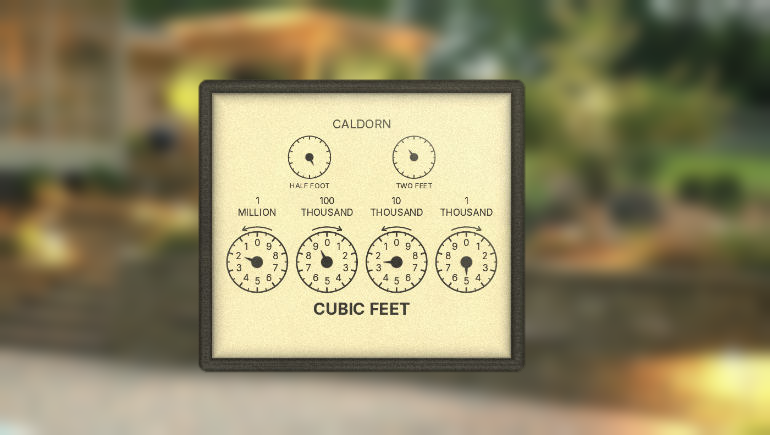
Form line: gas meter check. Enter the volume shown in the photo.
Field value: 192500 ft³
